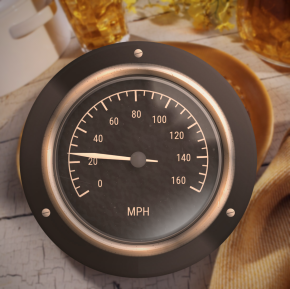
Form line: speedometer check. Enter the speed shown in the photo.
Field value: 25 mph
